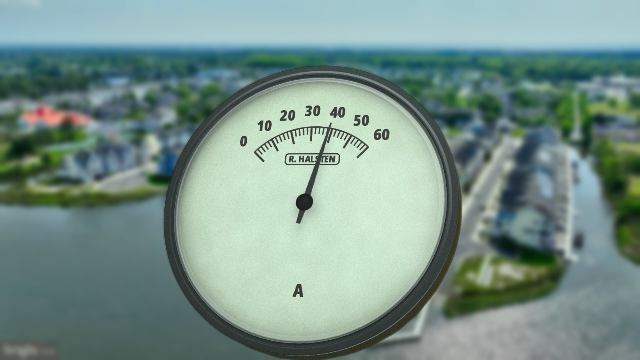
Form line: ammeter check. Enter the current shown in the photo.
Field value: 40 A
